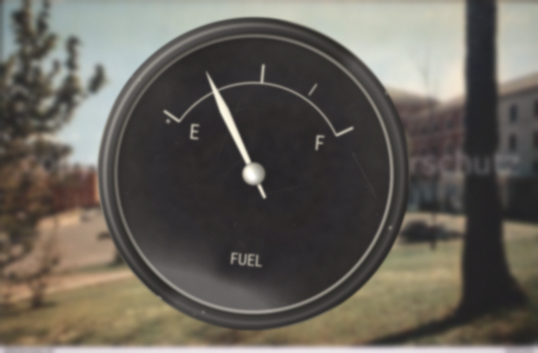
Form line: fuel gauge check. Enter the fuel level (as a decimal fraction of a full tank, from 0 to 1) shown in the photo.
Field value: 0.25
